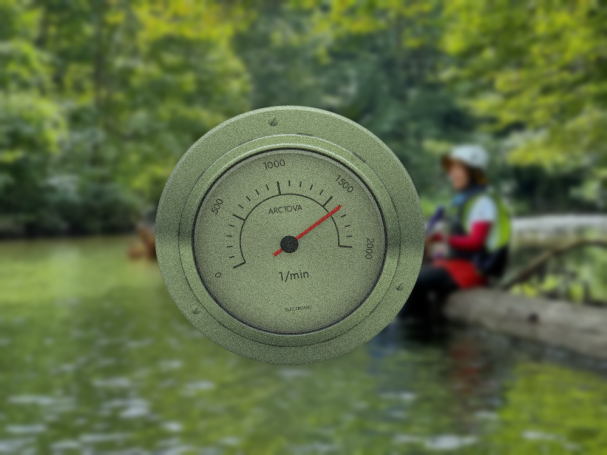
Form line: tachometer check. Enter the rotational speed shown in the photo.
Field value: 1600 rpm
